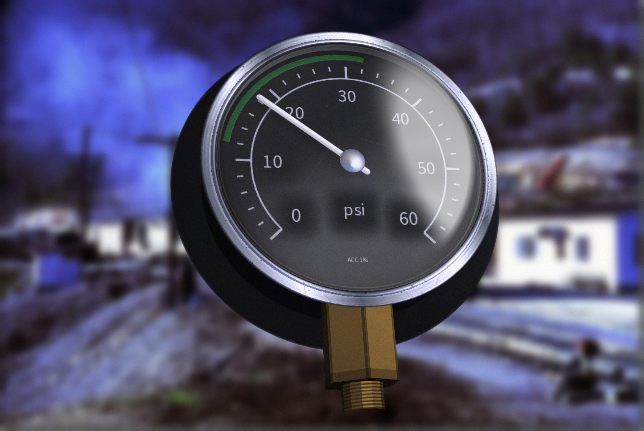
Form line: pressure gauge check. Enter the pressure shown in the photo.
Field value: 18 psi
